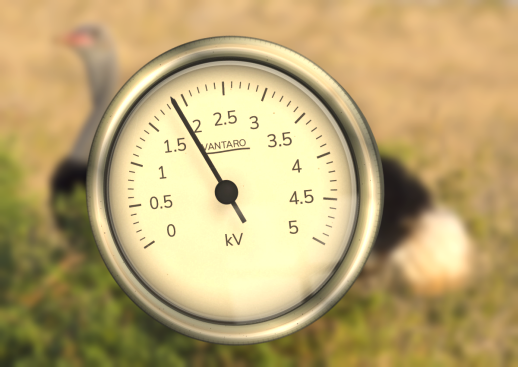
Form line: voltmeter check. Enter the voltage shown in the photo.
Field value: 1.9 kV
